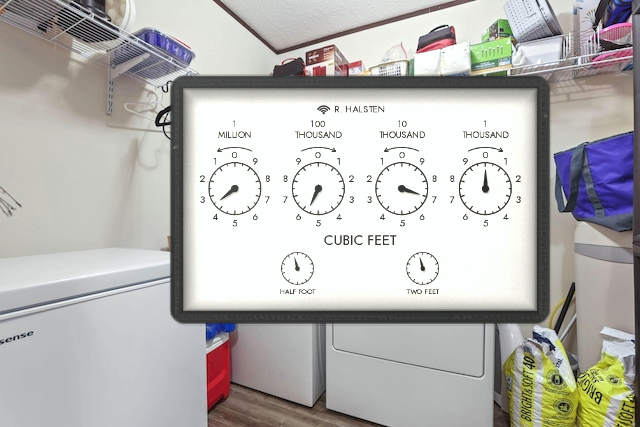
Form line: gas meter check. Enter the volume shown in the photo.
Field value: 357000 ft³
